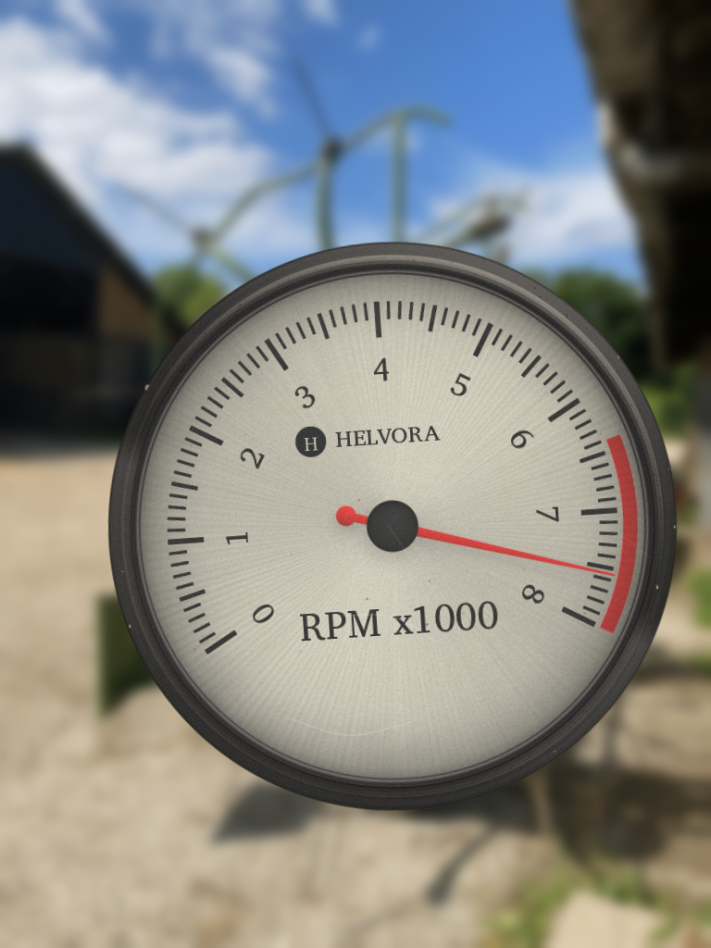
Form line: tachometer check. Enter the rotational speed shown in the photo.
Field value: 7550 rpm
